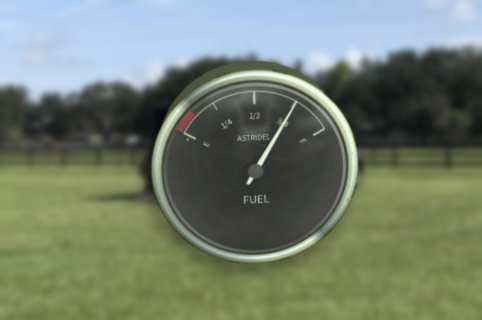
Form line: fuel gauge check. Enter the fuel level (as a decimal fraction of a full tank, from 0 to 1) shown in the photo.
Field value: 0.75
